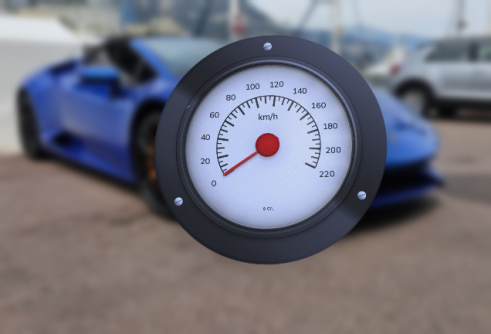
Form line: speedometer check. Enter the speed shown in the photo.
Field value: 0 km/h
